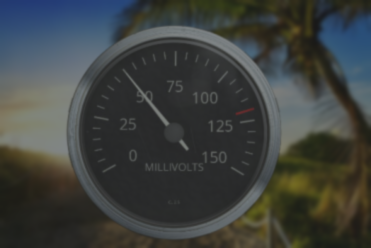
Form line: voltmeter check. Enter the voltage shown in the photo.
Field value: 50 mV
